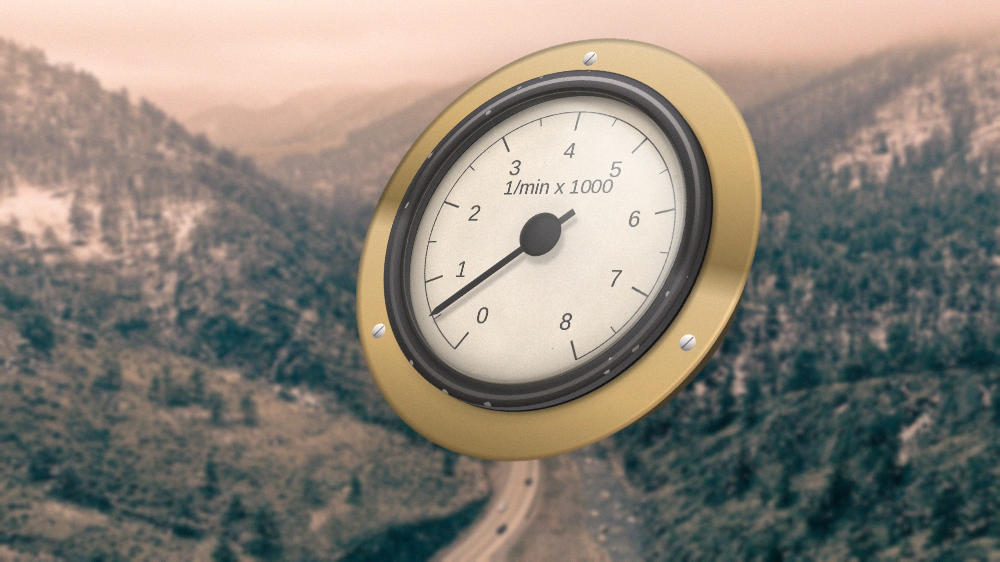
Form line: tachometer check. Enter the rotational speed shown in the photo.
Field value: 500 rpm
